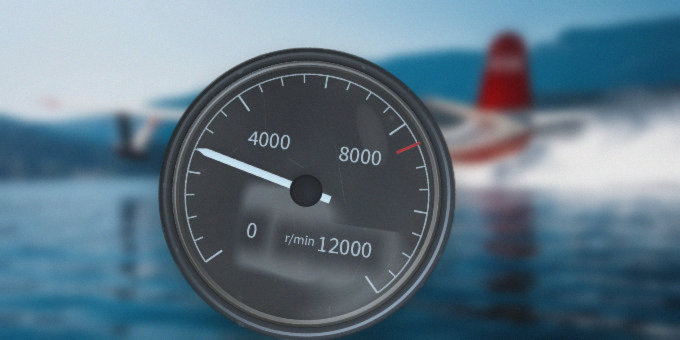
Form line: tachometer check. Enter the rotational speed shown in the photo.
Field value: 2500 rpm
